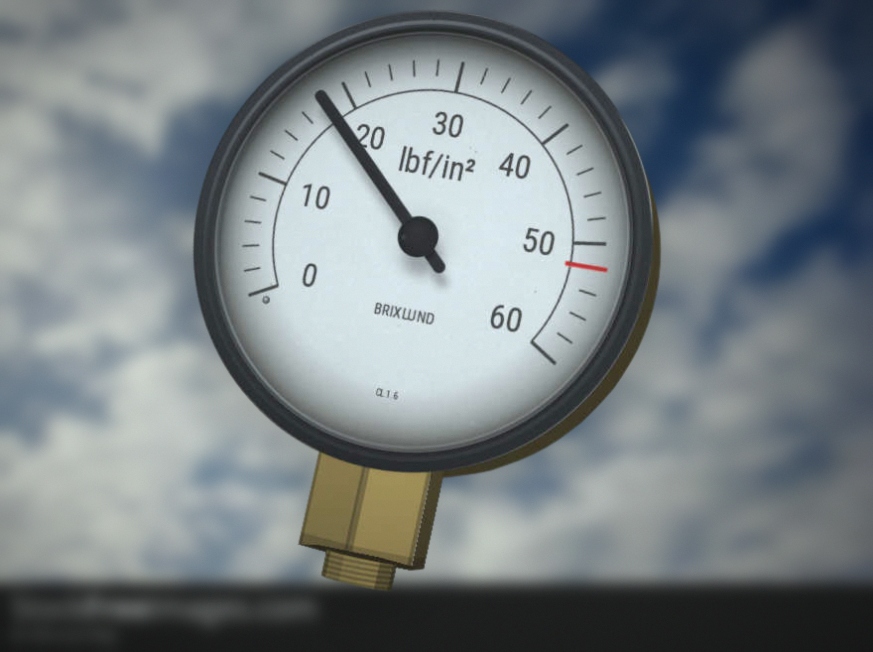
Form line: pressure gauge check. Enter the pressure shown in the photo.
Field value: 18 psi
